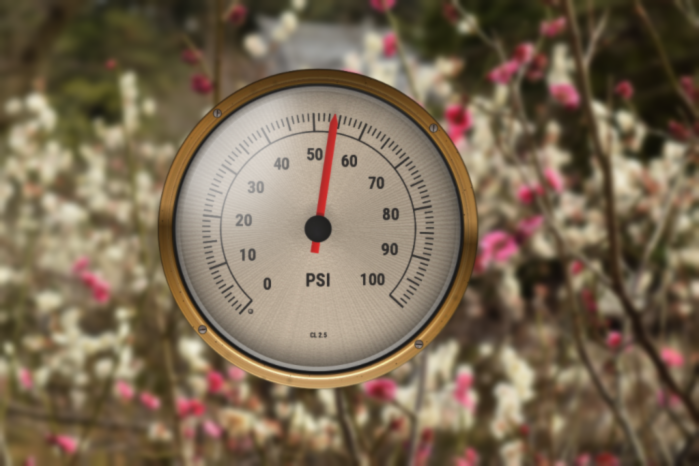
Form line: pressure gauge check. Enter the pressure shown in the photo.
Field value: 54 psi
